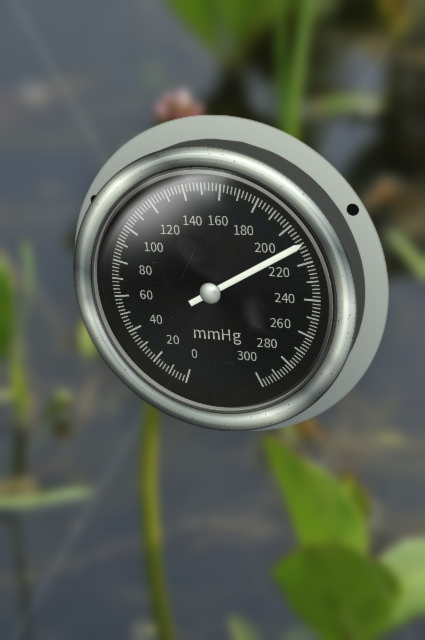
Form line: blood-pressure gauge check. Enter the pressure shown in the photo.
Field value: 210 mmHg
